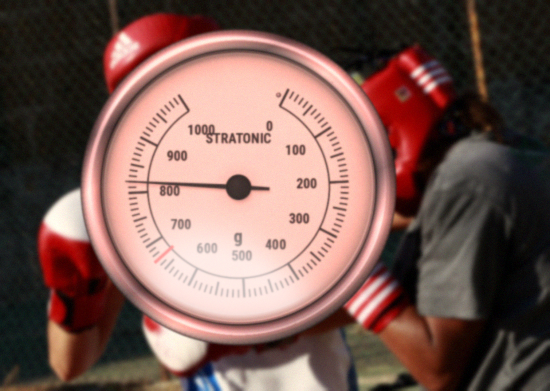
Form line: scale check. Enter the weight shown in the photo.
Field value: 820 g
